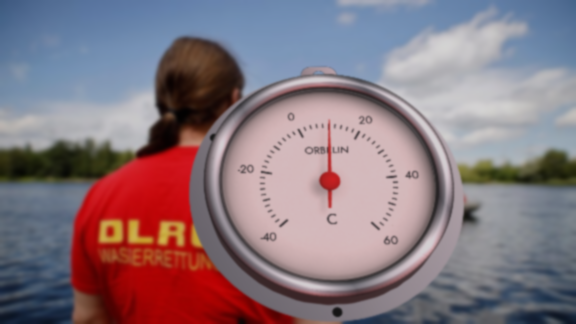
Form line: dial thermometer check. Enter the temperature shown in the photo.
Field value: 10 °C
